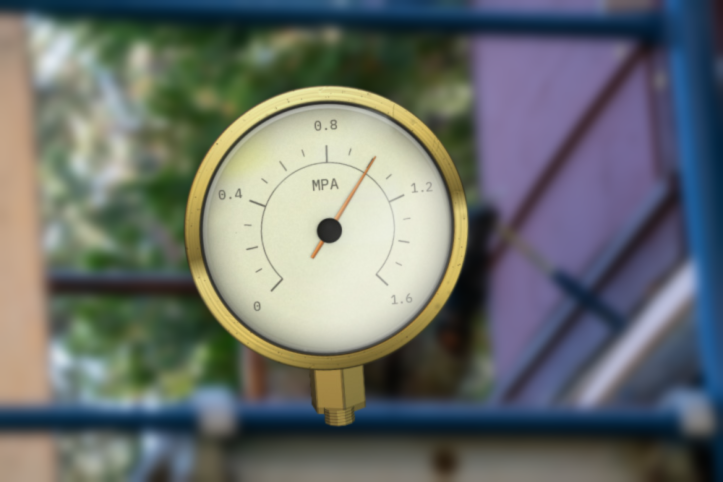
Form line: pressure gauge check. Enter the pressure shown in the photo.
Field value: 1 MPa
